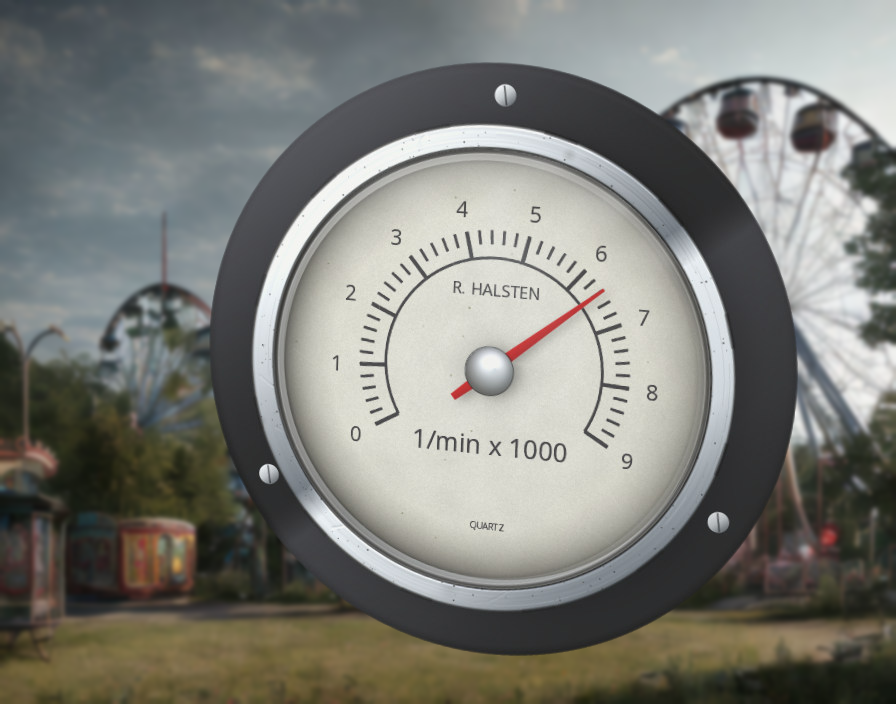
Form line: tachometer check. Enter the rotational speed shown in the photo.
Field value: 6400 rpm
